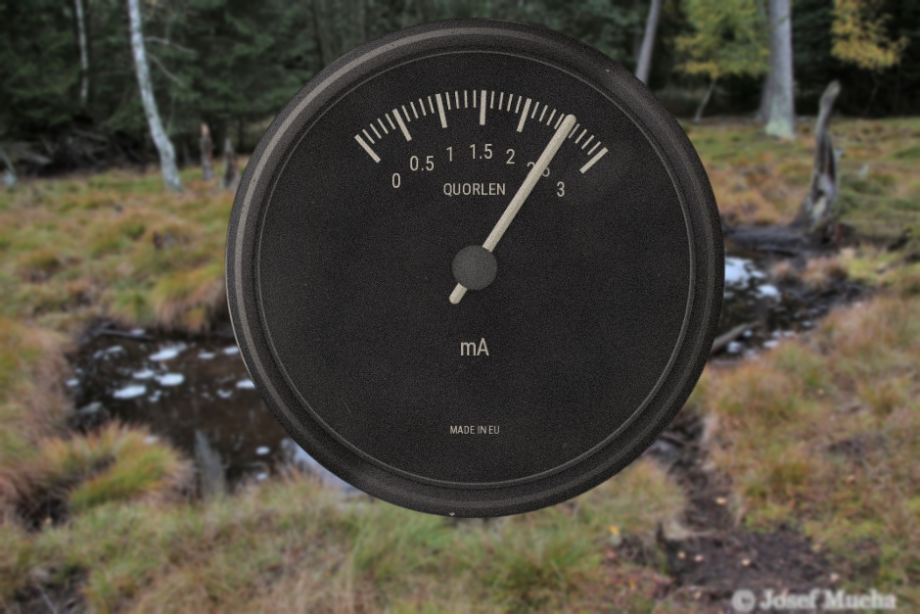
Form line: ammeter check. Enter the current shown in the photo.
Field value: 2.5 mA
